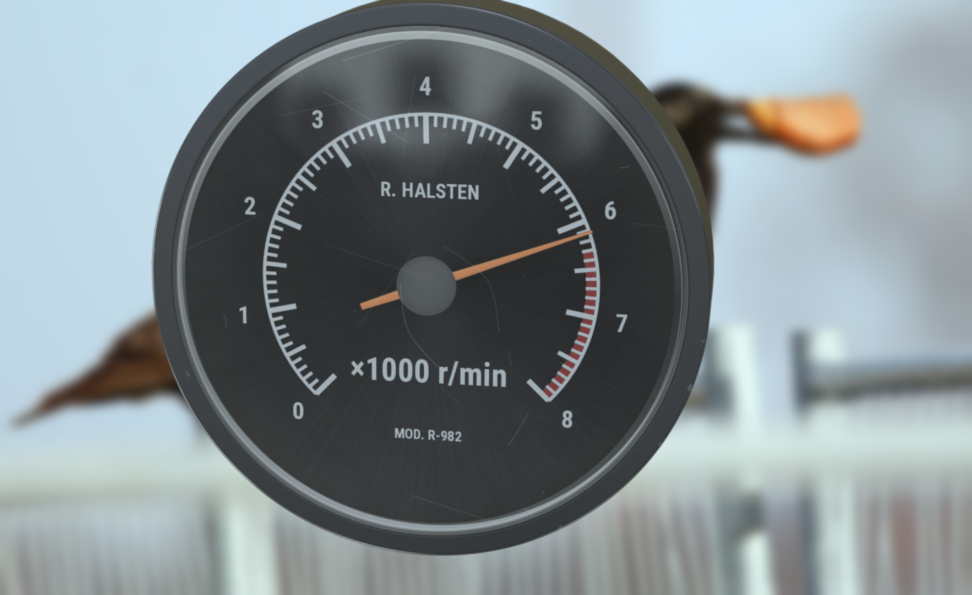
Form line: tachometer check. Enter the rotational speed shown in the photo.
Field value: 6100 rpm
